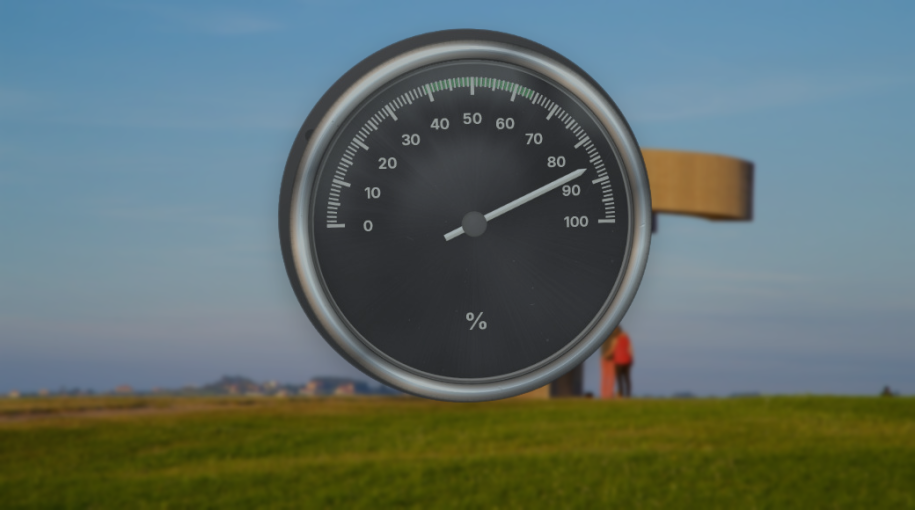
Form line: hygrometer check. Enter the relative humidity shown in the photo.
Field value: 86 %
